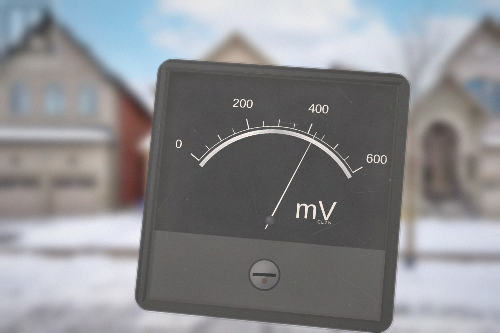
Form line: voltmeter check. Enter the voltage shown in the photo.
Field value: 425 mV
